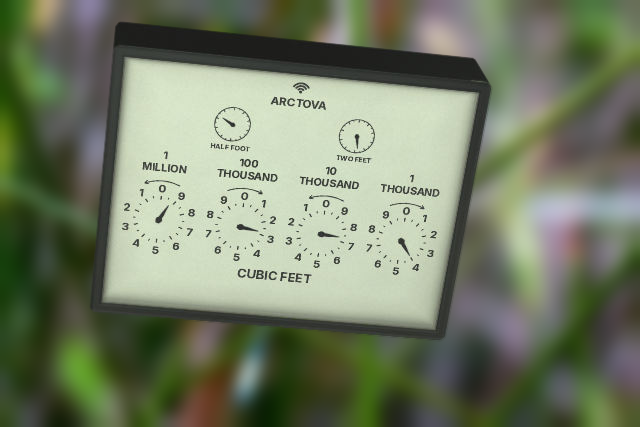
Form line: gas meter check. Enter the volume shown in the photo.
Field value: 927400 ft³
